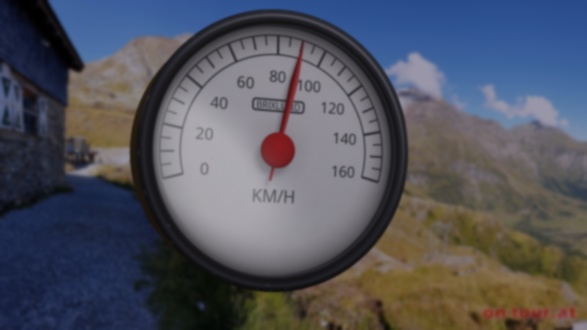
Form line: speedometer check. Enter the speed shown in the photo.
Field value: 90 km/h
